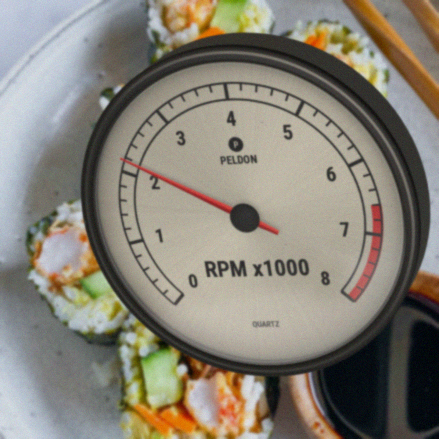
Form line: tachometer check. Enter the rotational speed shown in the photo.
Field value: 2200 rpm
